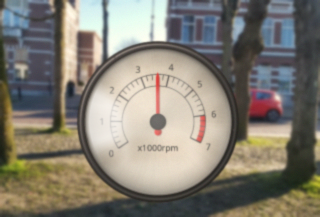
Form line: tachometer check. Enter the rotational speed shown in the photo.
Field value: 3600 rpm
